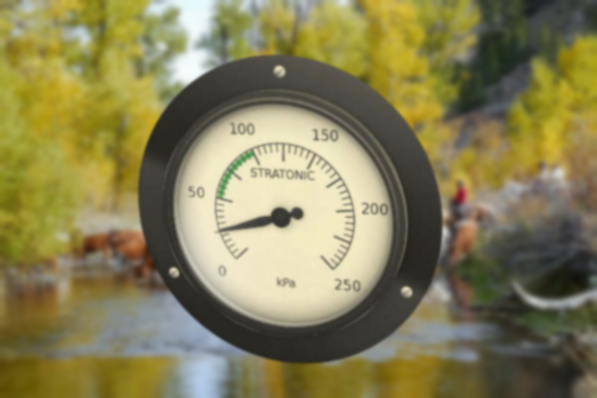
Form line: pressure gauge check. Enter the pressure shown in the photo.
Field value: 25 kPa
